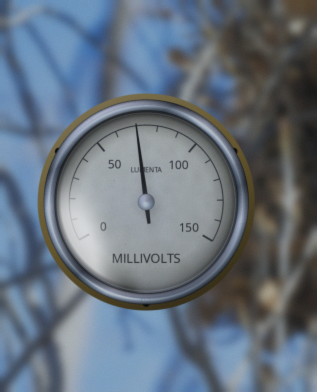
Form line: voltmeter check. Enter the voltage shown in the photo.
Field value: 70 mV
